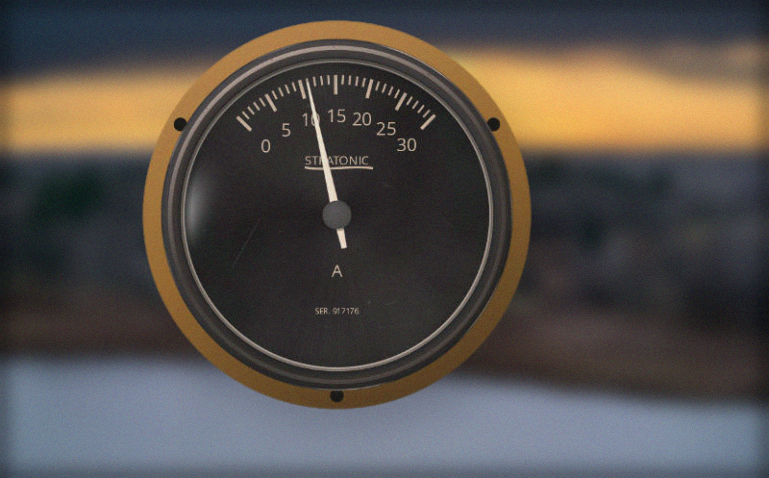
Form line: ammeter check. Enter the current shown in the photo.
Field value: 11 A
